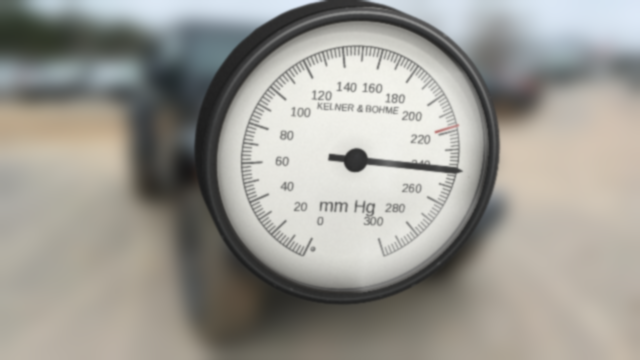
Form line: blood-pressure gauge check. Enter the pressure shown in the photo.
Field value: 240 mmHg
